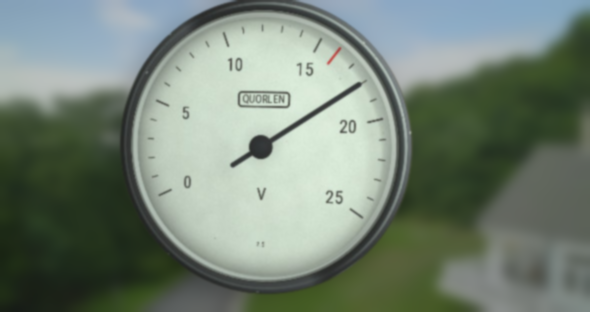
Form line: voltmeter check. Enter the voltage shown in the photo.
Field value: 18 V
